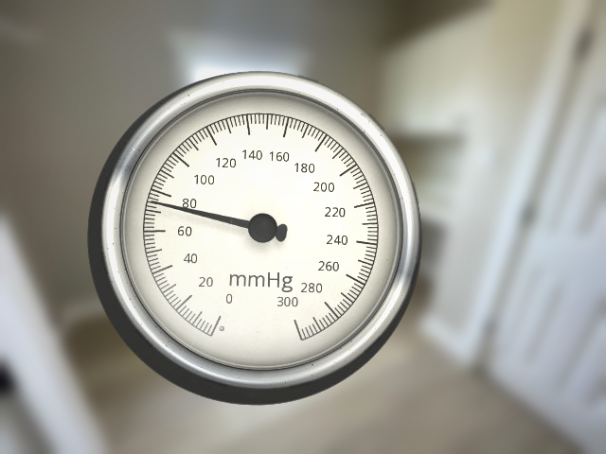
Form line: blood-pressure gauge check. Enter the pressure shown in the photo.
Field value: 74 mmHg
